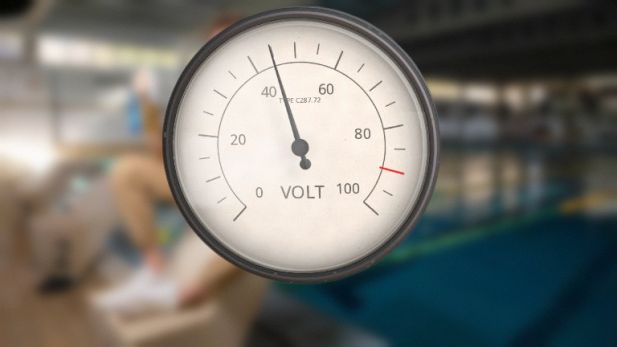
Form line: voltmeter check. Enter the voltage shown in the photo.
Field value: 45 V
